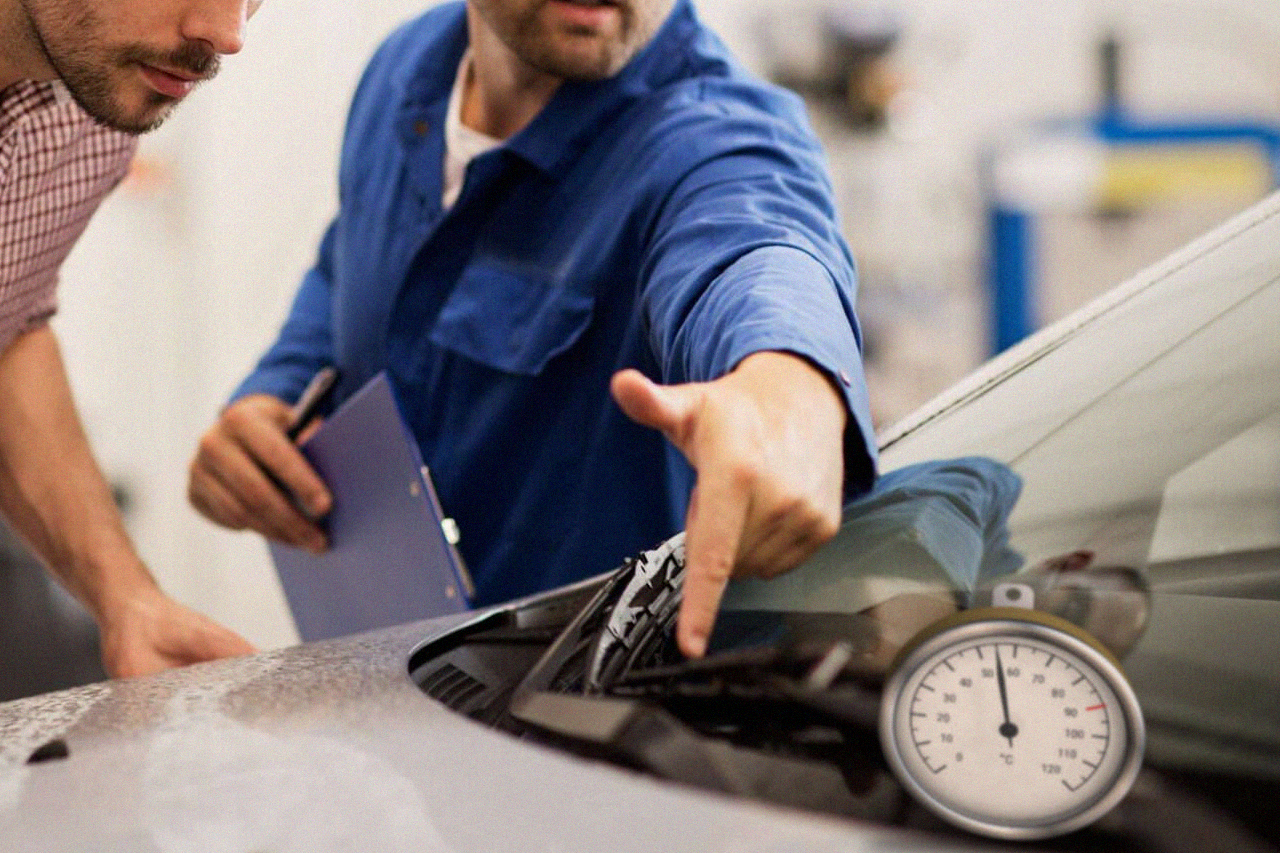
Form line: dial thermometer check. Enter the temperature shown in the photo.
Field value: 55 °C
